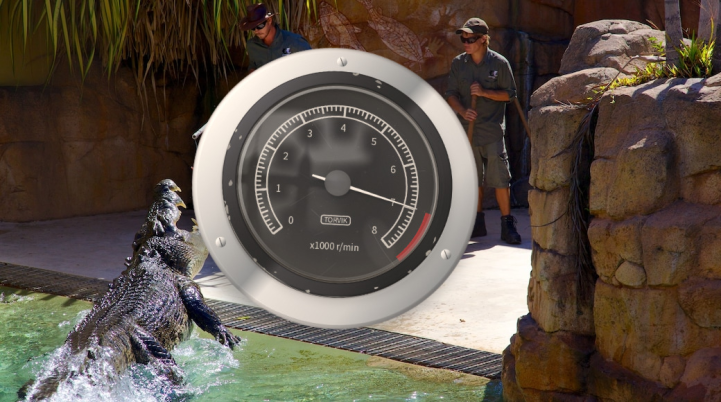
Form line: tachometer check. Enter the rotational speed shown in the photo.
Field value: 7000 rpm
